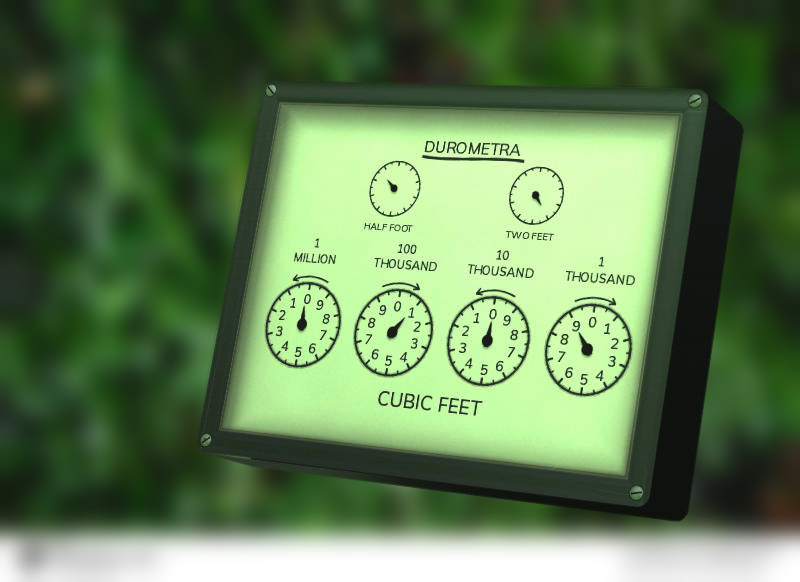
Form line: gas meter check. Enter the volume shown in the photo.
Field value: 9900 ft³
